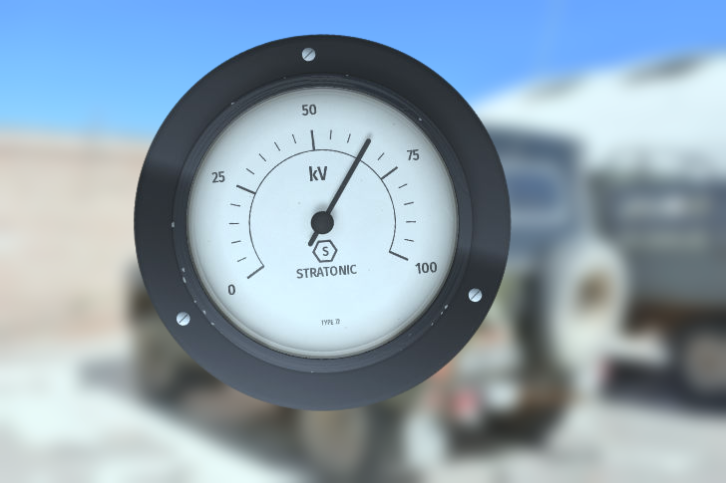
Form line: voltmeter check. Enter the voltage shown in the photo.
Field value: 65 kV
